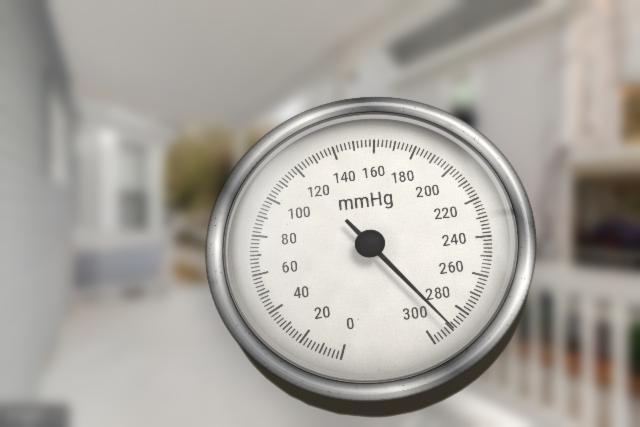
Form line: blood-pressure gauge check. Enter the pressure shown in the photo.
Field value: 290 mmHg
